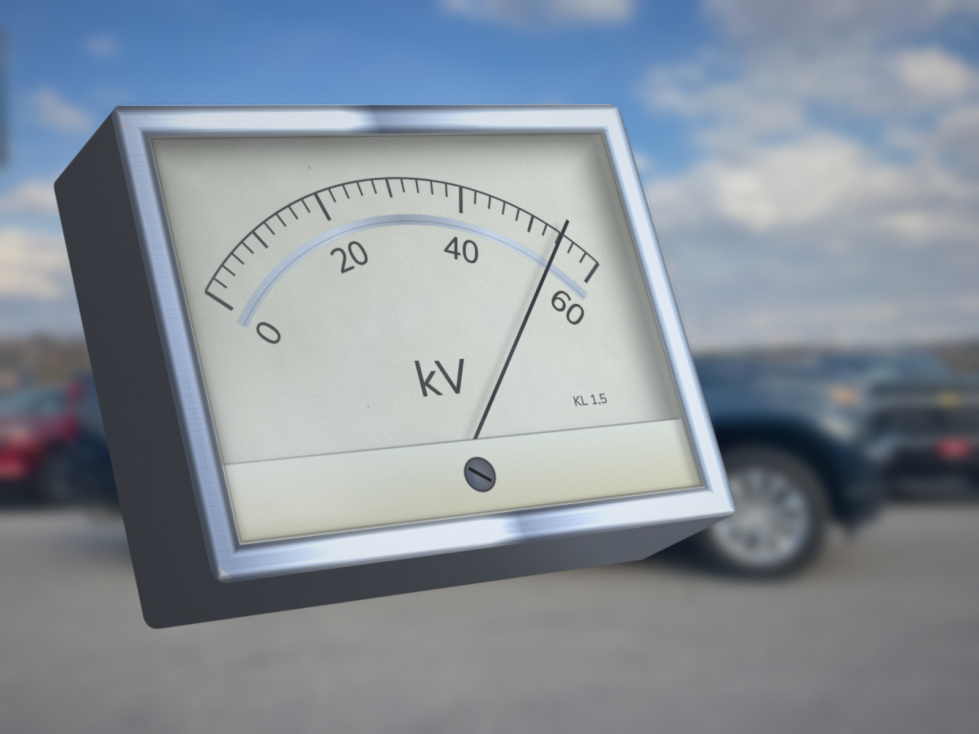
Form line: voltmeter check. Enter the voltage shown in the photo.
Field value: 54 kV
